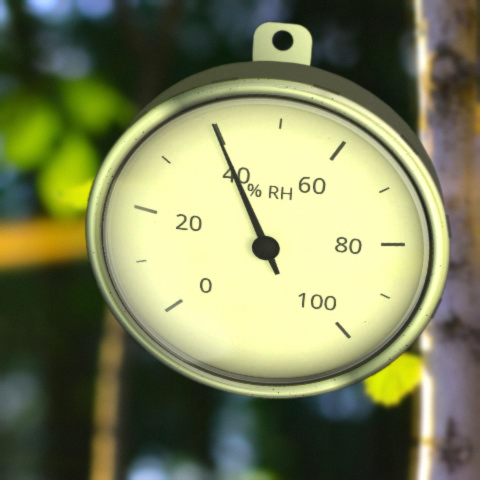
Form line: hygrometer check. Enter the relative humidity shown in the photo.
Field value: 40 %
